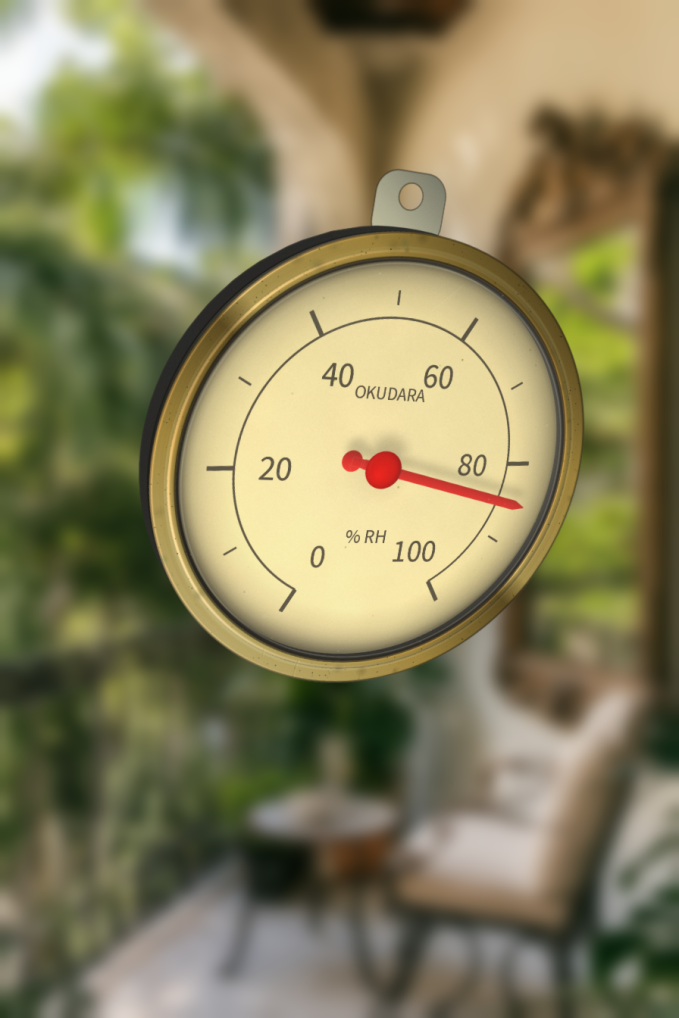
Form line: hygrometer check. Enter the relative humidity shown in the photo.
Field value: 85 %
